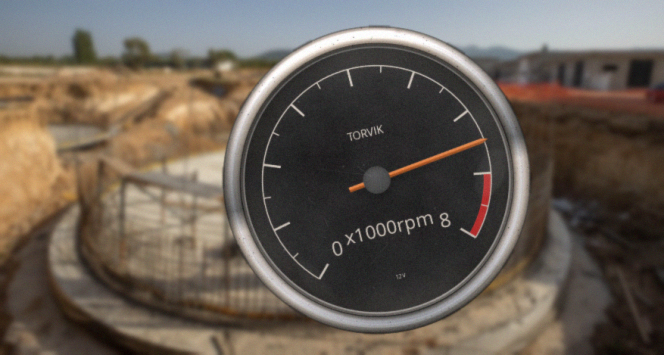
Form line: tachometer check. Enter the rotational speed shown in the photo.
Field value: 6500 rpm
